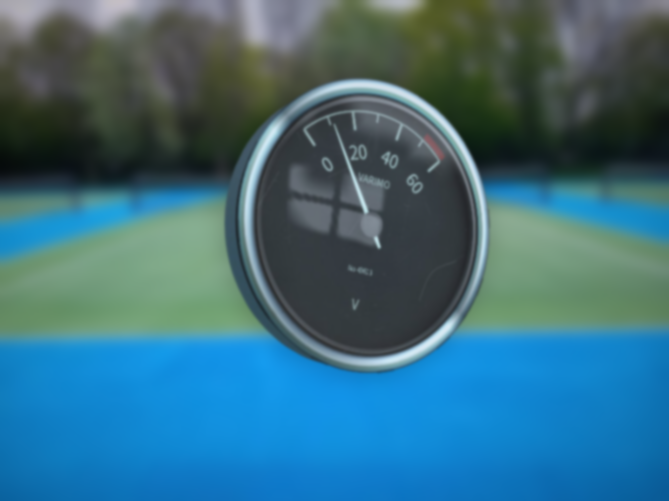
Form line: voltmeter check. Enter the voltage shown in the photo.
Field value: 10 V
